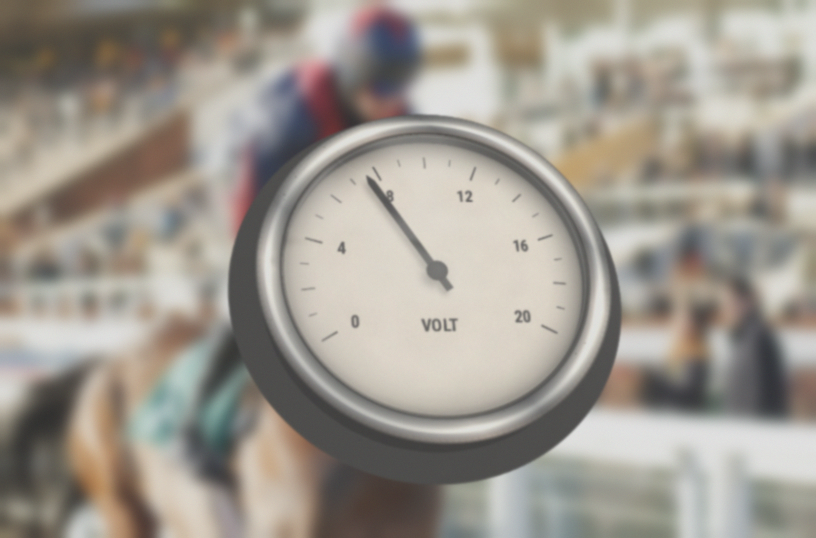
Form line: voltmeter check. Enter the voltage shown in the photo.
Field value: 7.5 V
